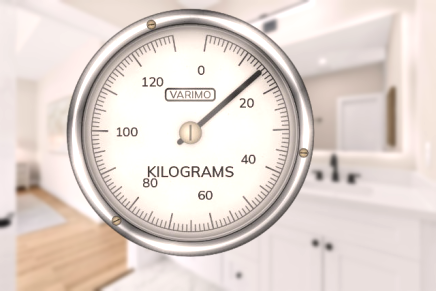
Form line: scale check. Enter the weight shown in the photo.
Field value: 15 kg
